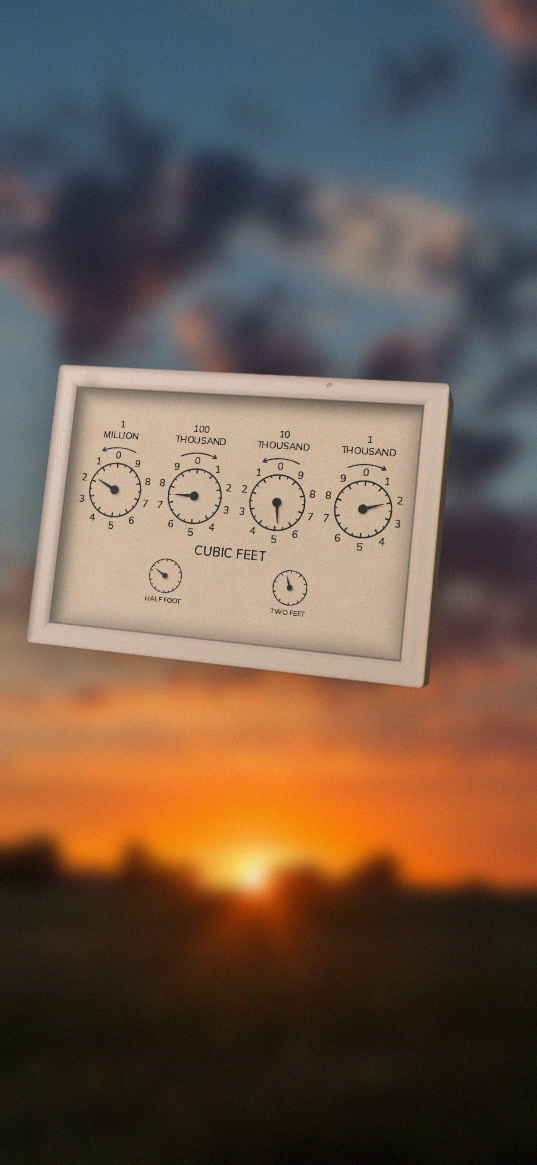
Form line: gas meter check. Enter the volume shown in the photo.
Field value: 175200 ft³
